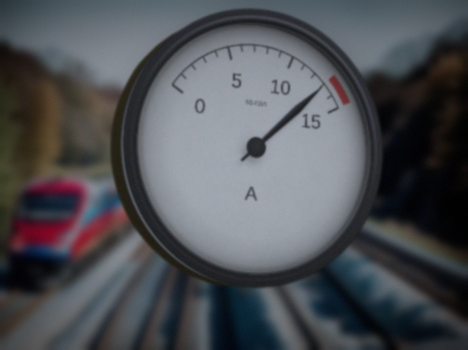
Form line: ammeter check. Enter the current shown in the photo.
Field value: 13 A
